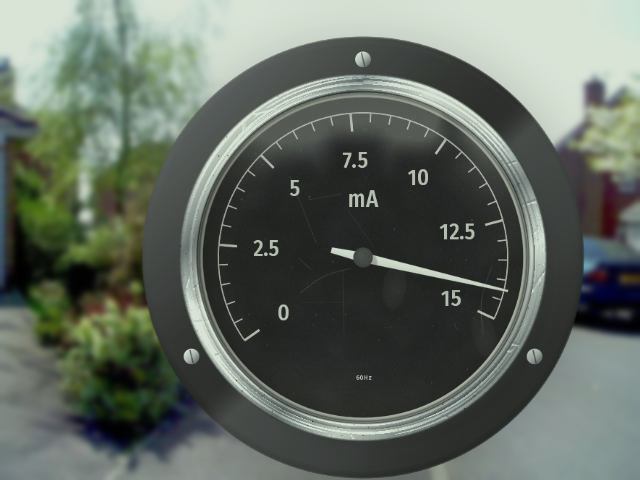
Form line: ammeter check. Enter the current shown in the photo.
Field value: 14.25 mA
